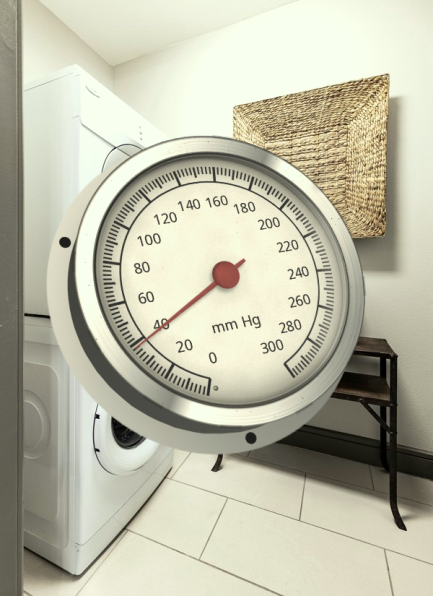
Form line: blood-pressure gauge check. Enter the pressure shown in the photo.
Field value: 38 mmHg
